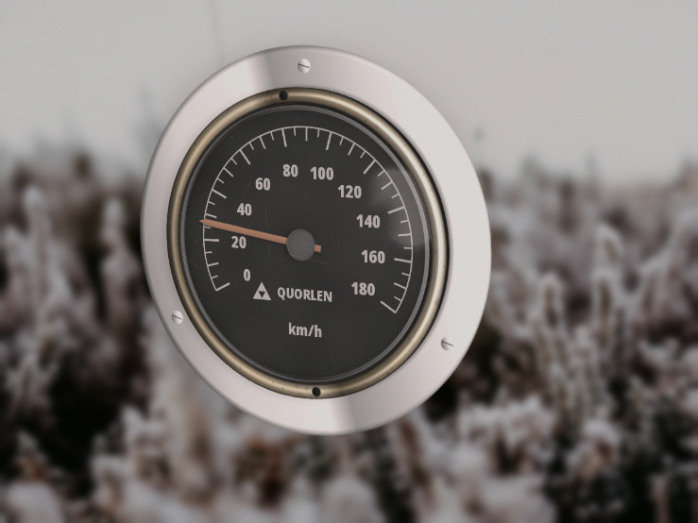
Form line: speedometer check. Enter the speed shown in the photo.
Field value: 27.5 km/h
